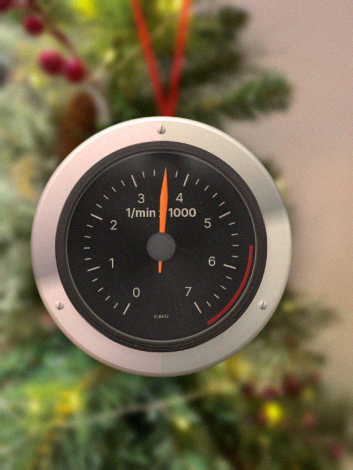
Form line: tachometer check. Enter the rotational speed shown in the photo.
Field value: 3600 rpm
